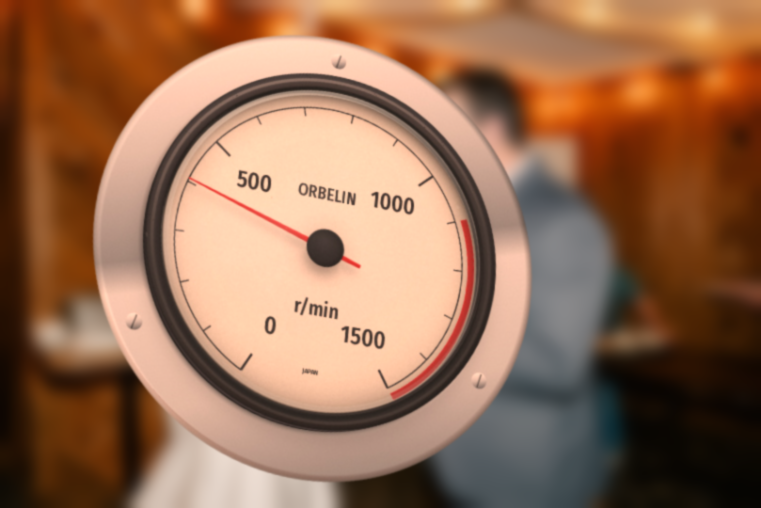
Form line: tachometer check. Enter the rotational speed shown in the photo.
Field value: 400 rpm
